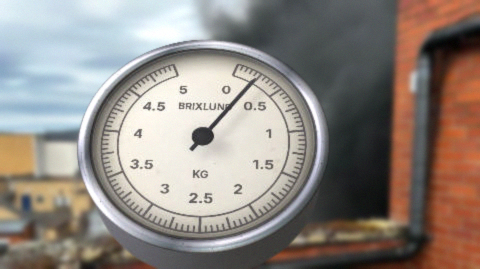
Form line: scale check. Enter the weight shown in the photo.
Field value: 0.25 kg
